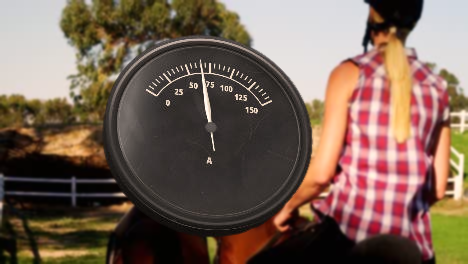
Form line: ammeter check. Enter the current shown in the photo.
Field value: 65 A
